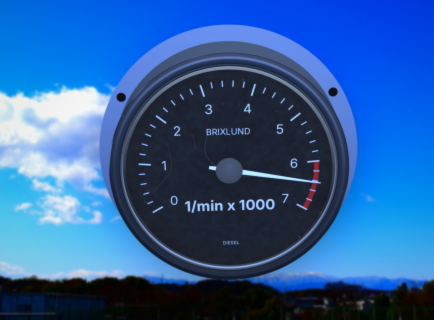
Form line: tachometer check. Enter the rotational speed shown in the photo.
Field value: 6400 rpm
